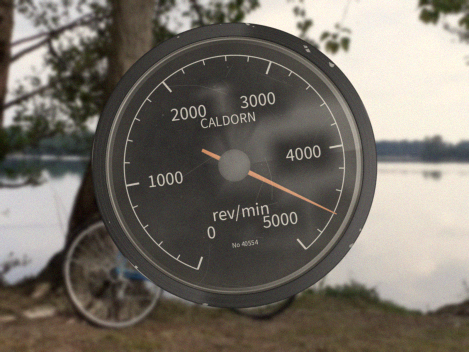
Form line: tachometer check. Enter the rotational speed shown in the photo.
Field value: 4600 rpm
